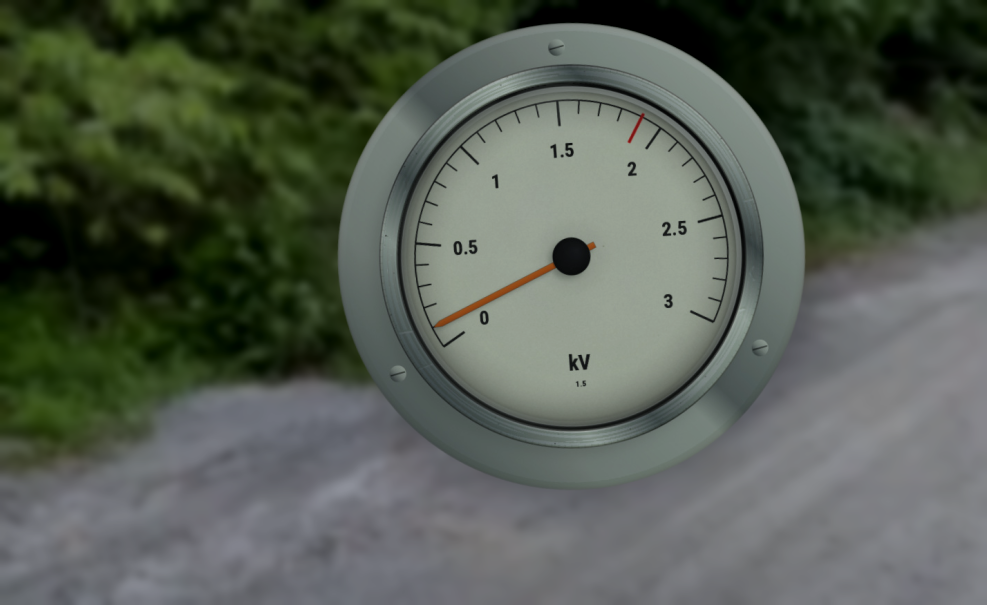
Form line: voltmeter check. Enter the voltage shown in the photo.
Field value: 0.1 kV
